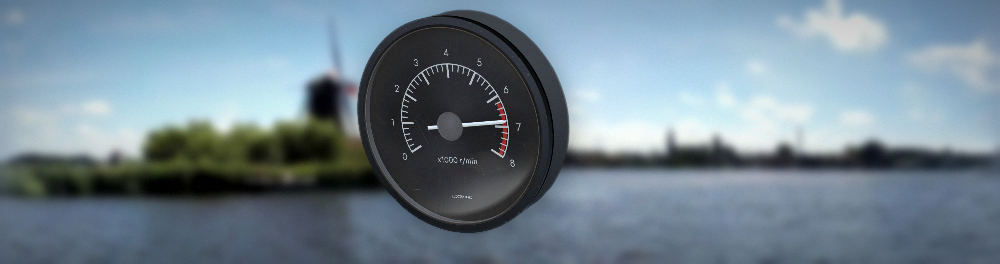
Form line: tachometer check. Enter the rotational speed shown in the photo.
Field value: 6800 rpm
